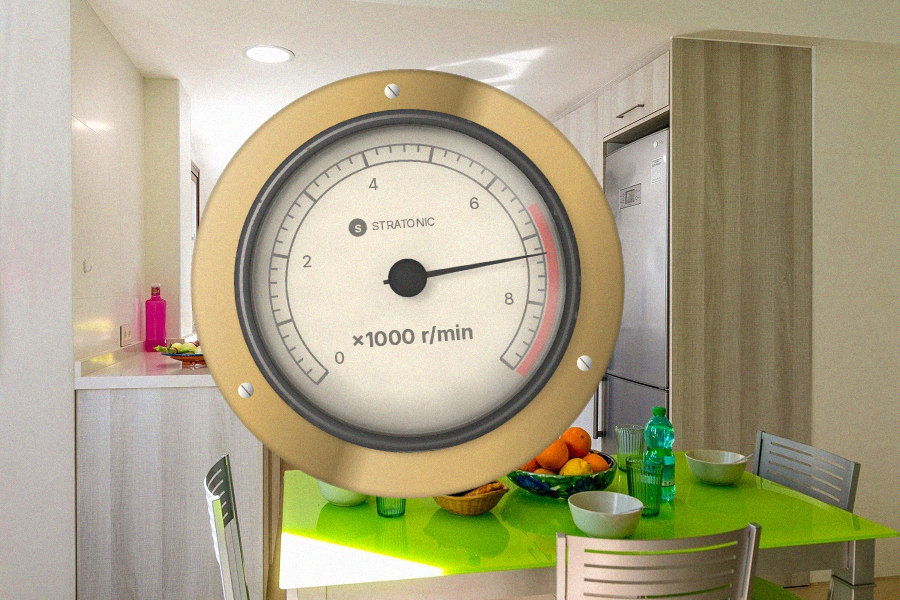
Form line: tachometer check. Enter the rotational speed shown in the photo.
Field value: 7300 rpm
